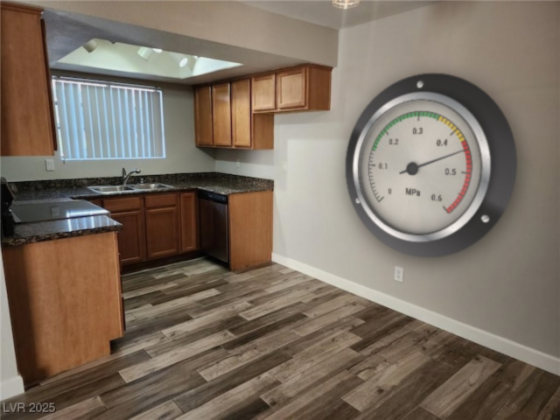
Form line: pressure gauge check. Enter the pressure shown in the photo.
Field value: 0.45 MPa
